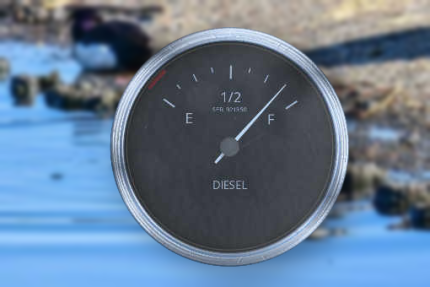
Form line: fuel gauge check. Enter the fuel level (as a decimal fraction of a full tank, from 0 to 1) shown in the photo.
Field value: 0.875
